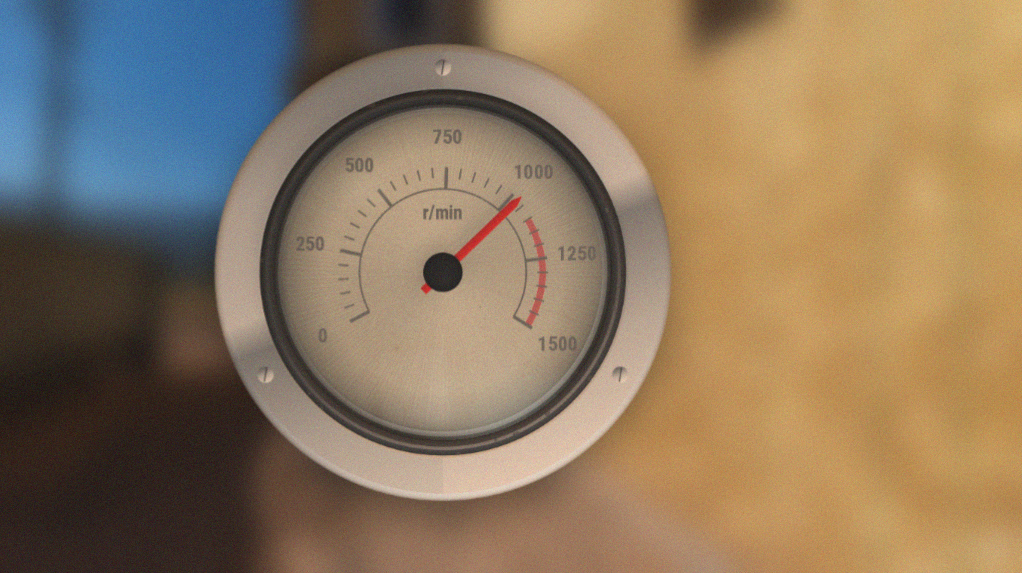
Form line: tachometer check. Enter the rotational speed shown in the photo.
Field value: 1025 rpm
